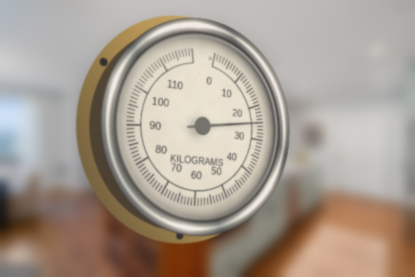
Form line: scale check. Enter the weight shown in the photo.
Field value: 25 kg
